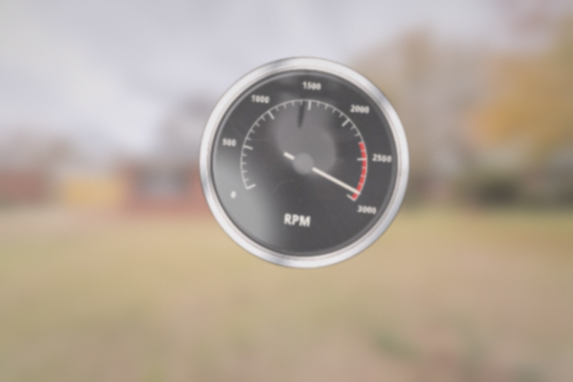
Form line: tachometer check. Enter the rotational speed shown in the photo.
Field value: 2900 rpm
